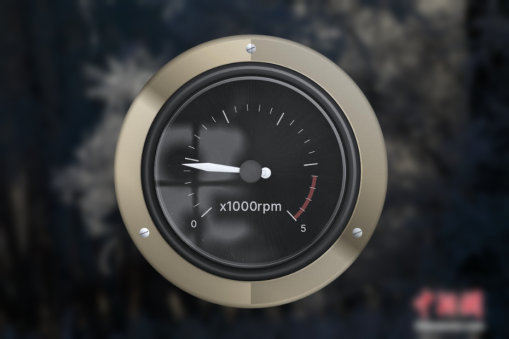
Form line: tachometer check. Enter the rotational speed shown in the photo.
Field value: 900 rpm
